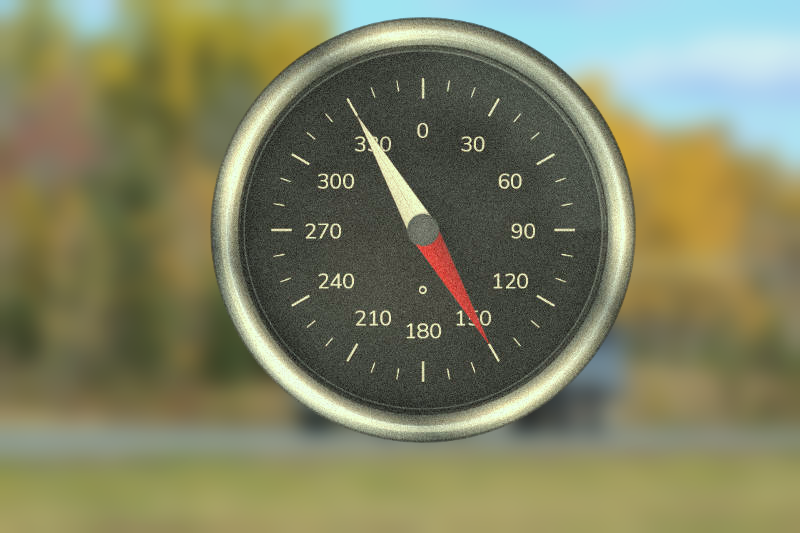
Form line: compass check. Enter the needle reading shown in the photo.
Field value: 150 °
